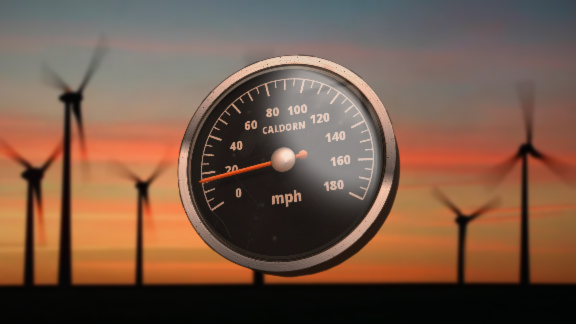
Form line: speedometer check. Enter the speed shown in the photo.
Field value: 15 mph
